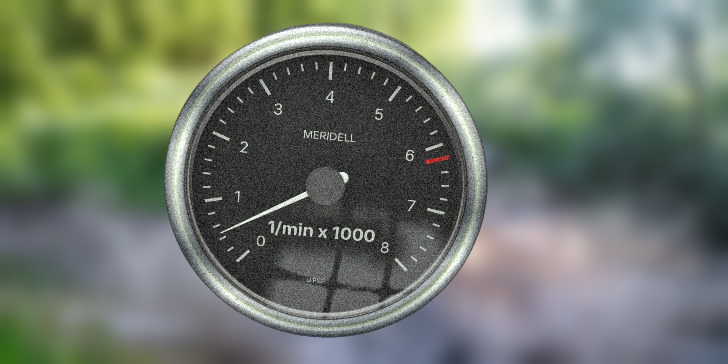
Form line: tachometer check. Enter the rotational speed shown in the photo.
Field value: 500 rpm
